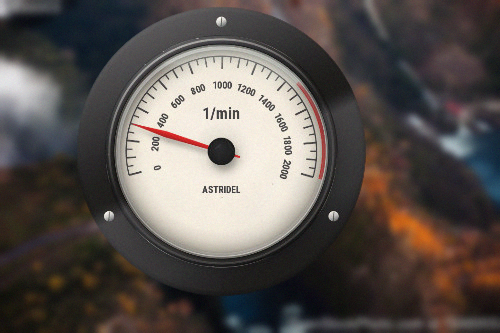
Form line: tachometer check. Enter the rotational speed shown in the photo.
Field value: 300 rpm
